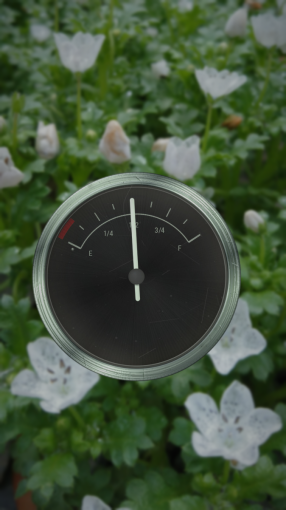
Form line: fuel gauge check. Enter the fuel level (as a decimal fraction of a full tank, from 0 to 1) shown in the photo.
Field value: 0.5
